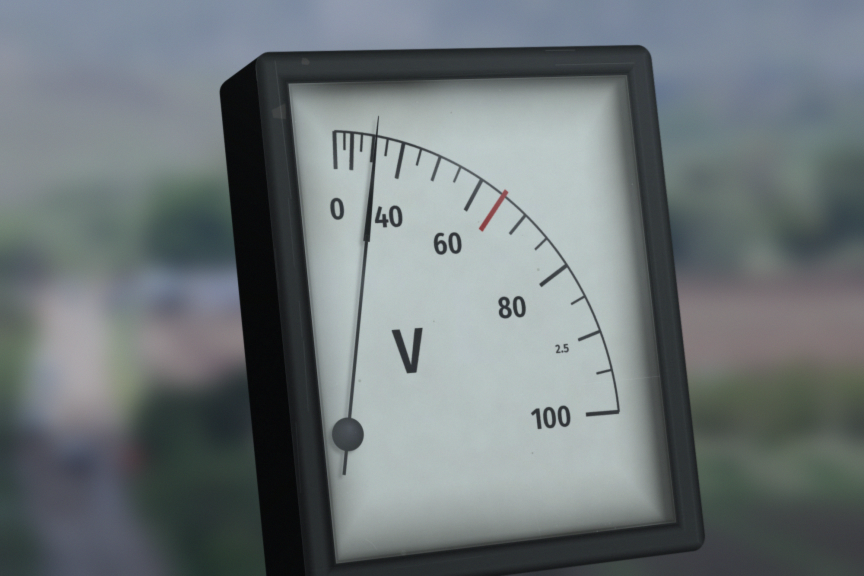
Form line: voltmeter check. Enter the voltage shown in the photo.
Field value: 30 V
